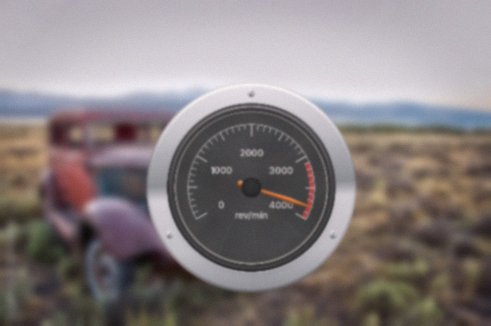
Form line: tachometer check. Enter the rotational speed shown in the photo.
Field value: 3800 rpm
